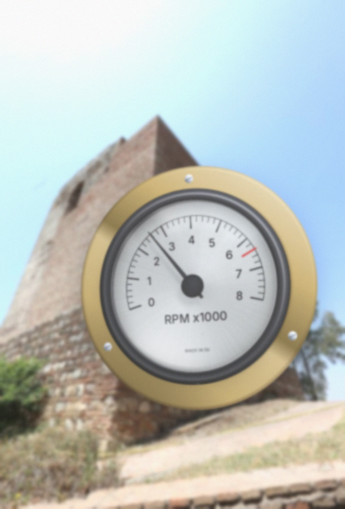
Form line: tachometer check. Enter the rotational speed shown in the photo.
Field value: 2600 rpm
